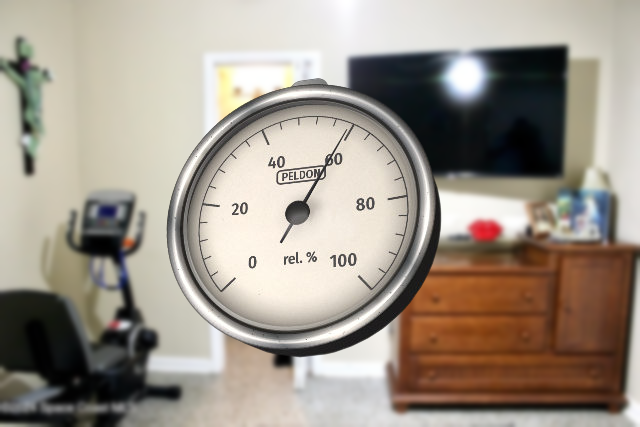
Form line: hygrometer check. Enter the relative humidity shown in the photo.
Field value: 60 %
